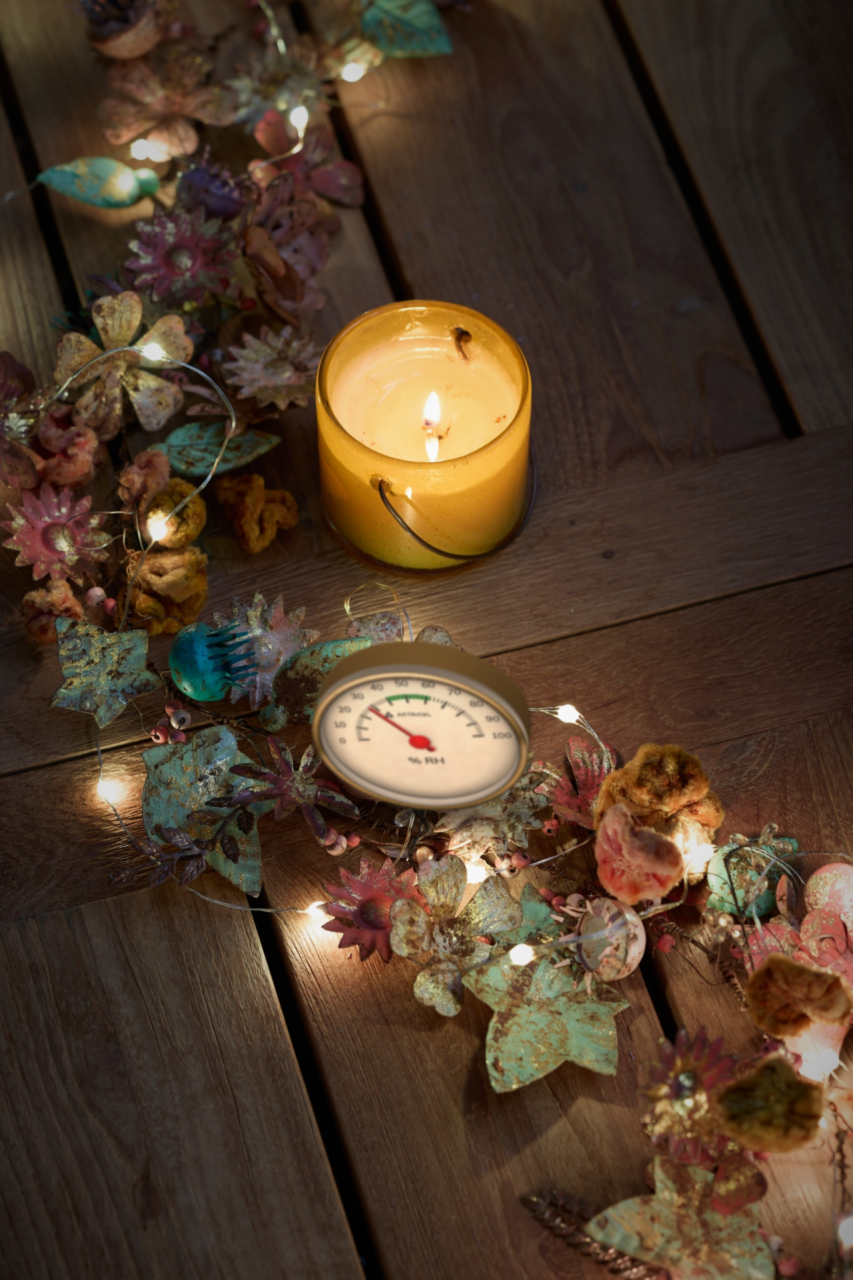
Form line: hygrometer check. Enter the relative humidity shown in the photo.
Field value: 30 %
